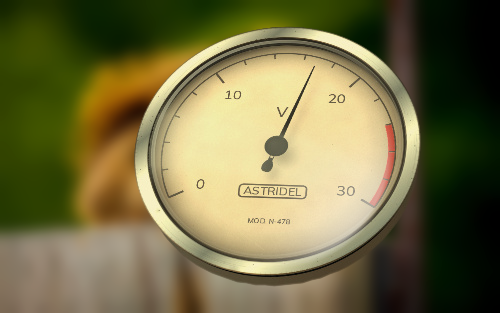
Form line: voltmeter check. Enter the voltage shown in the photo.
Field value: 17 V
